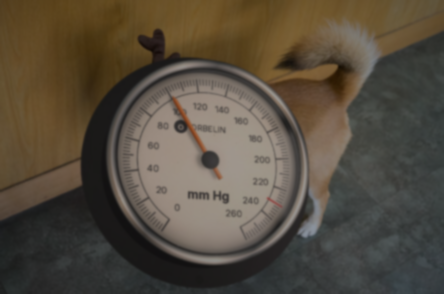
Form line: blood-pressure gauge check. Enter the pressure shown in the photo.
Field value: 100 mmHg
